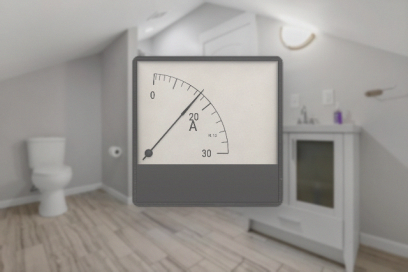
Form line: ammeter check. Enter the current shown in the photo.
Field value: 17 A
